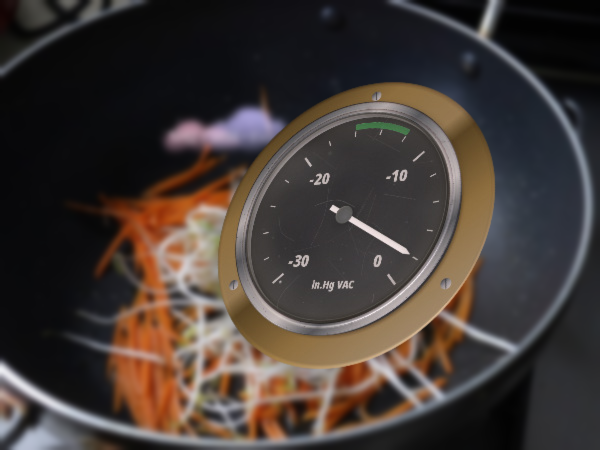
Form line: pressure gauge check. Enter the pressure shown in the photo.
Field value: -2 inHg
